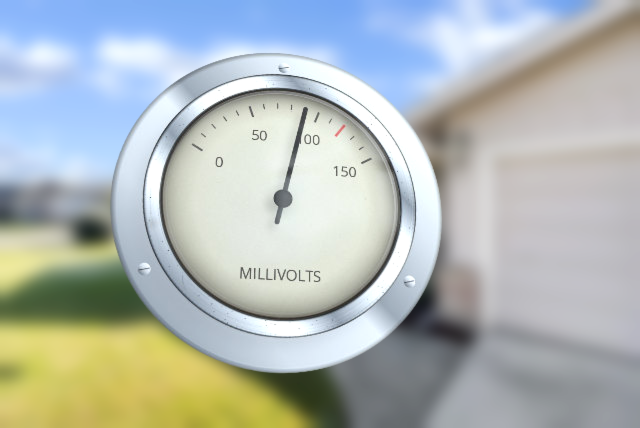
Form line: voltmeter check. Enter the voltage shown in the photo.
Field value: 90 mV
